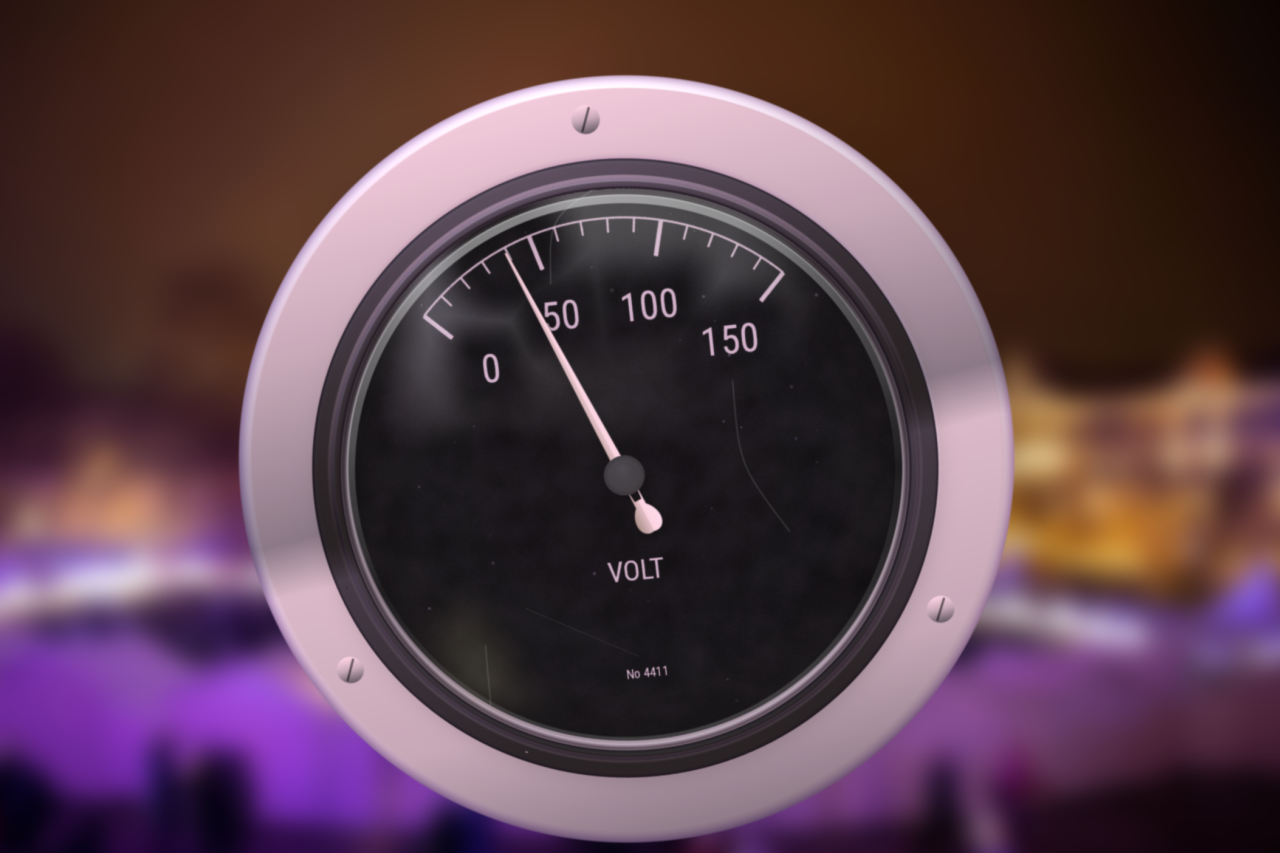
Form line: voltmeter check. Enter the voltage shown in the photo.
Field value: 40 V
